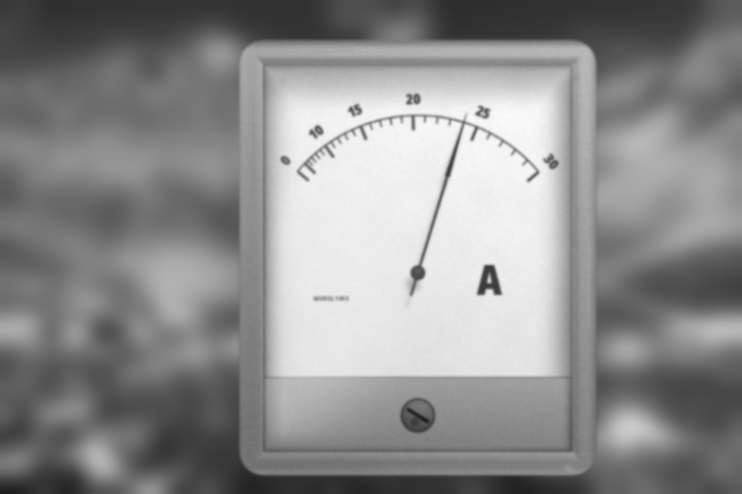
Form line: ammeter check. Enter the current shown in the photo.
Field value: 24 A
